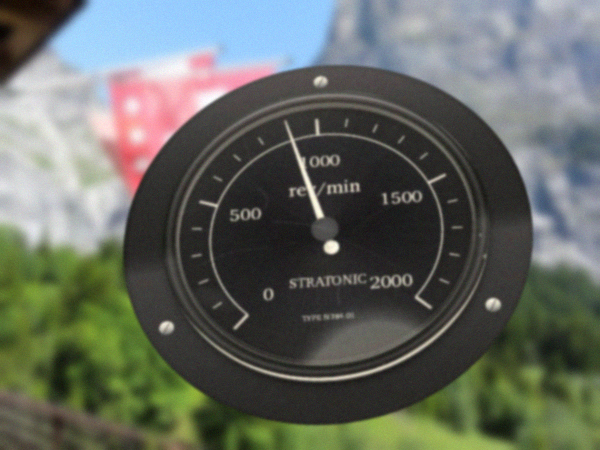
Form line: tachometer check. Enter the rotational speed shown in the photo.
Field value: 900 rpm
